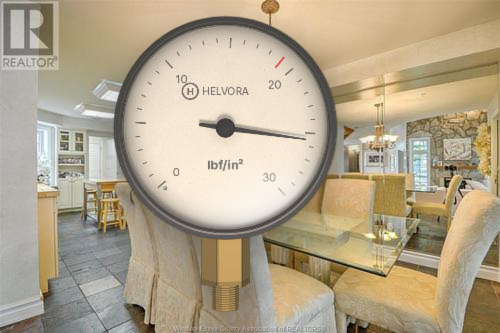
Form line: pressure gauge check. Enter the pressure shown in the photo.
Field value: 25.5 psi
